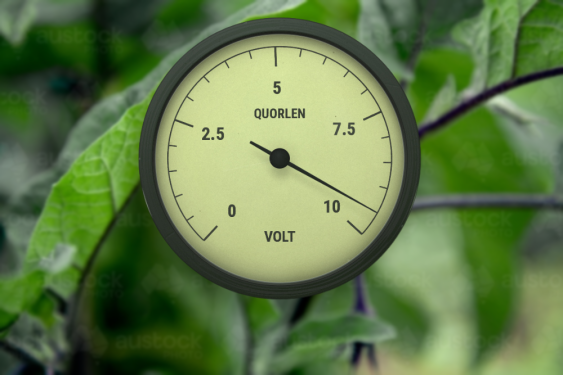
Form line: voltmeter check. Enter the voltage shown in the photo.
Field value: 9.5 V
